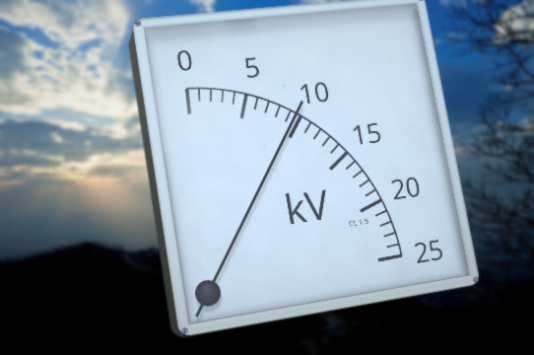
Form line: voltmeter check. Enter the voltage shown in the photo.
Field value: 9.5 kV
